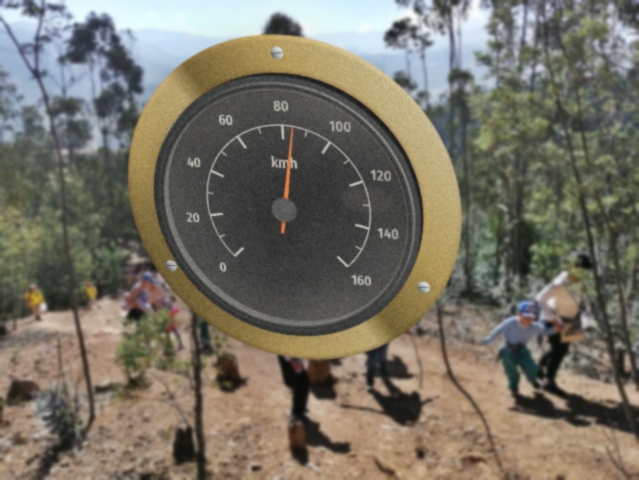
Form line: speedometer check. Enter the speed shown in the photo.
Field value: 85 km/h
